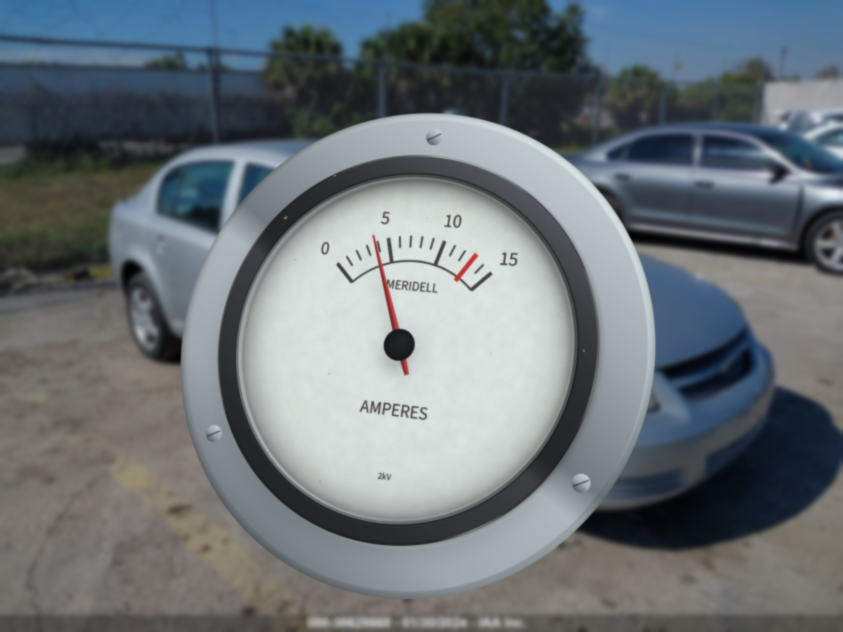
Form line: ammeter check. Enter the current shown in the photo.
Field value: 4 A
